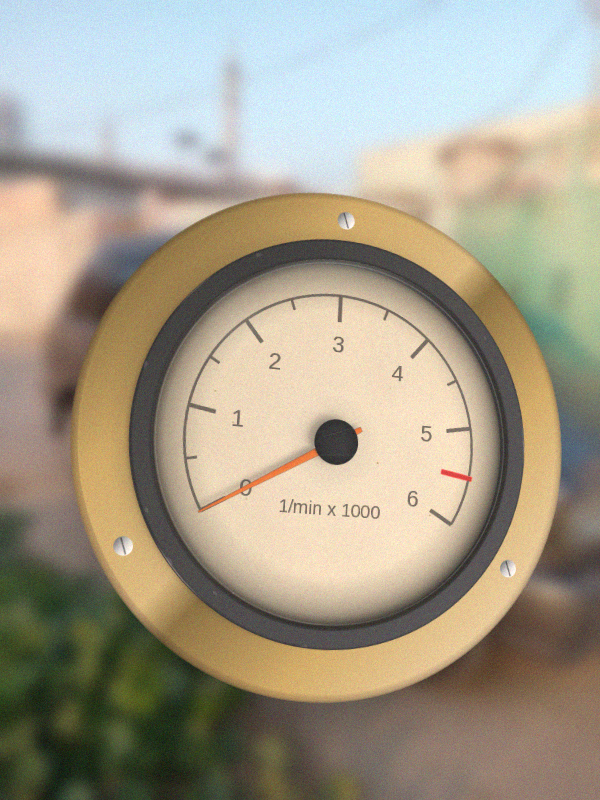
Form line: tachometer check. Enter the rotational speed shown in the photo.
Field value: 0 rpm
